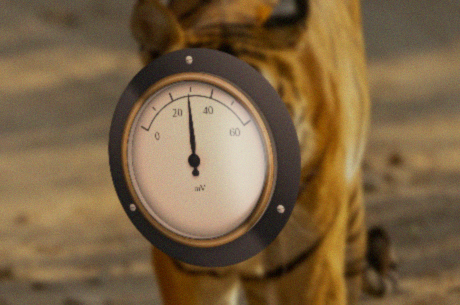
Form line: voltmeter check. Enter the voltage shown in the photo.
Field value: 30 mV
